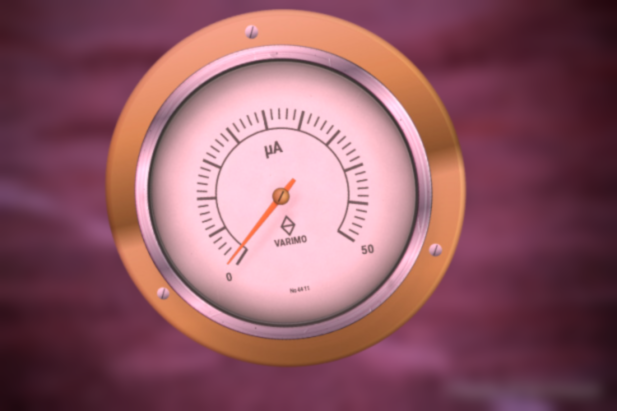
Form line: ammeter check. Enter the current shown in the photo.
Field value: 1 µA
